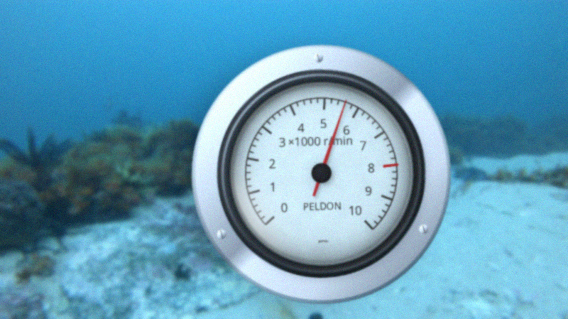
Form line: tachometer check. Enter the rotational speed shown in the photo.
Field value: 5600 rpm
